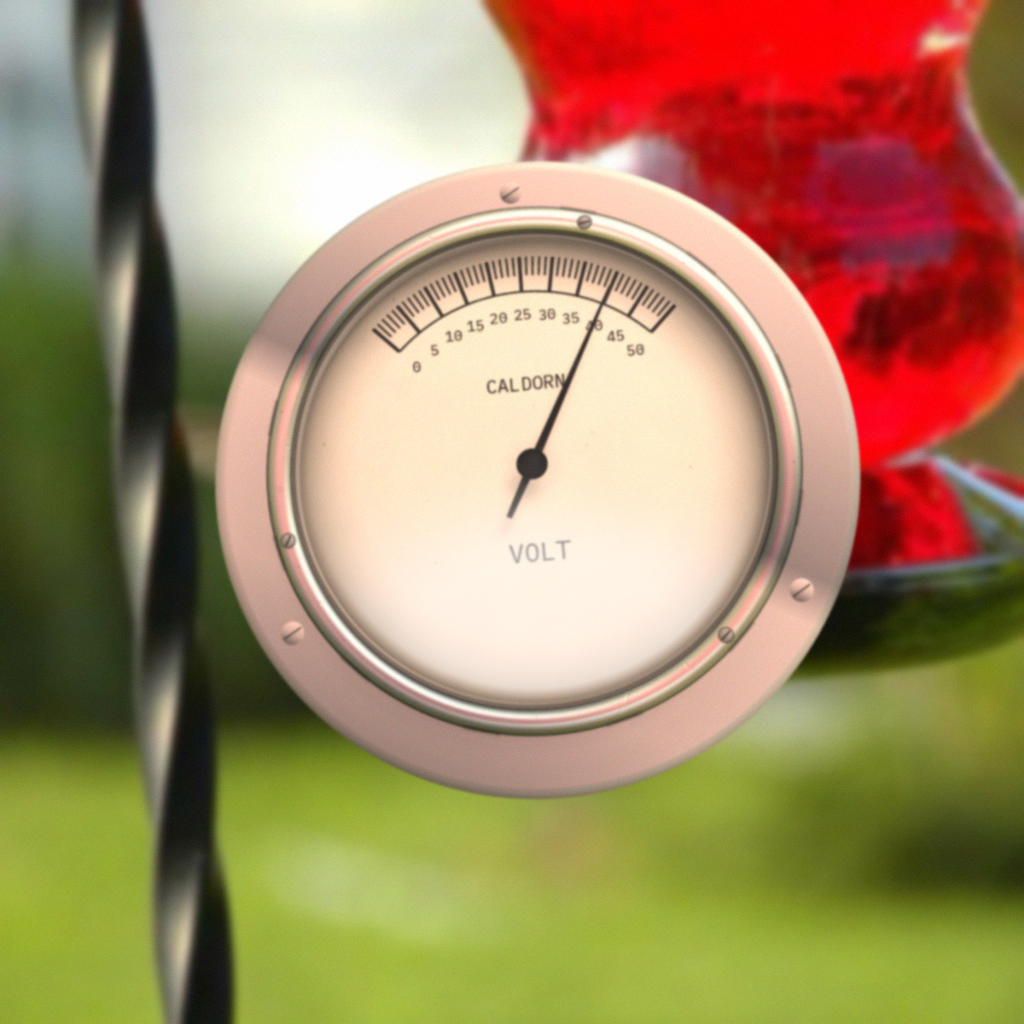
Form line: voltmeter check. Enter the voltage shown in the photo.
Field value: 40 V
